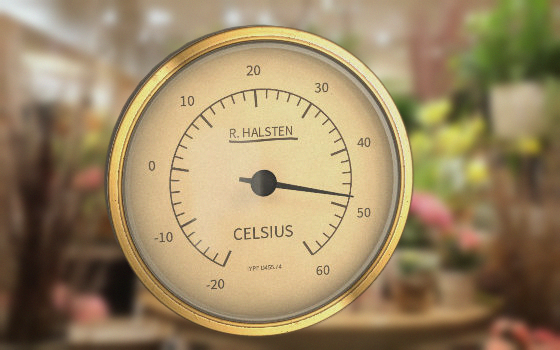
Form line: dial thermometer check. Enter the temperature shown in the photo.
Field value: 48 °C
